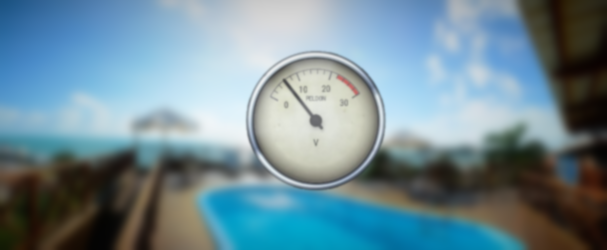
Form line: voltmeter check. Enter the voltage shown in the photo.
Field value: 6 V
